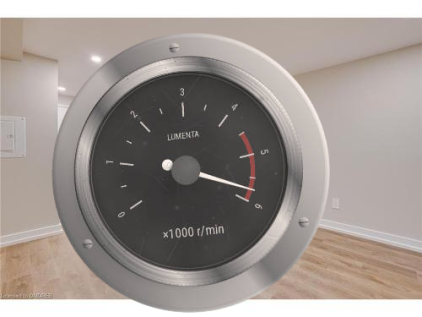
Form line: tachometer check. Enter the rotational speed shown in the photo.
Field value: 5750 rpm
